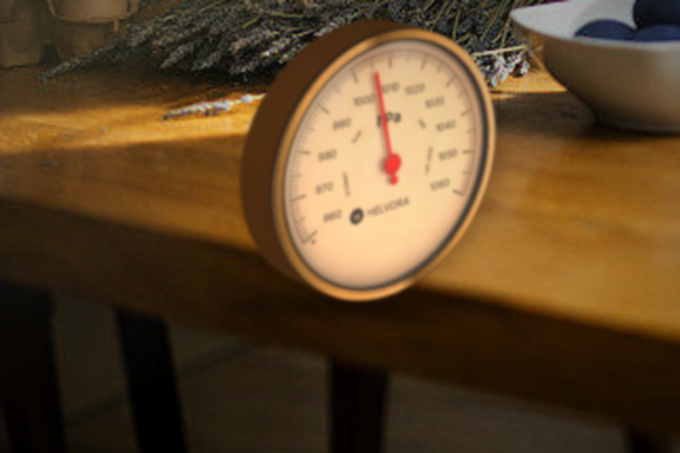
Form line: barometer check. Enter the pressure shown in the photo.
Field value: 1005 hPa
